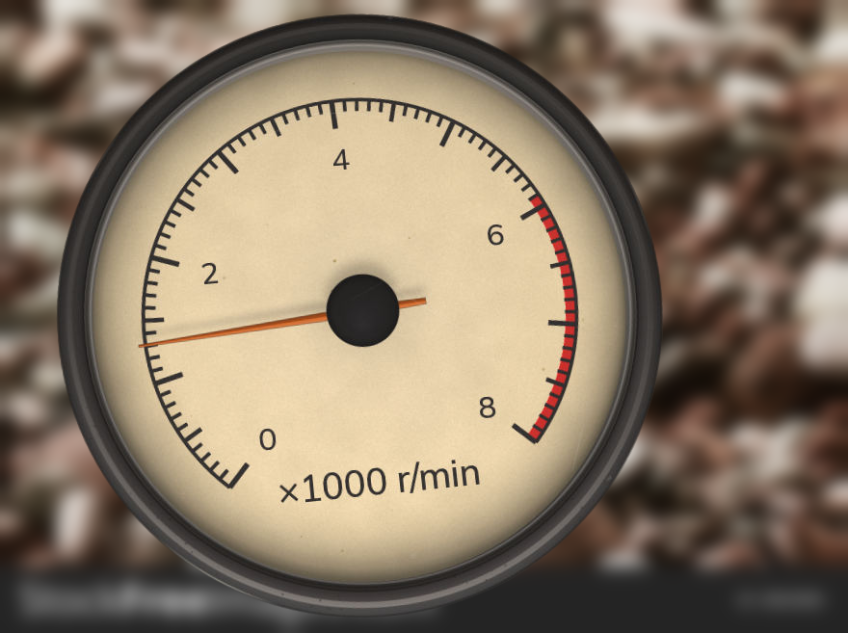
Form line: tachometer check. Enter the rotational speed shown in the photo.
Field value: 1300 rpm
